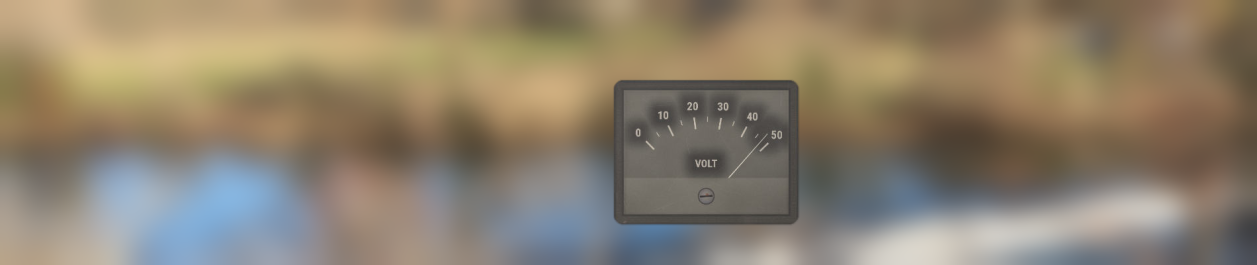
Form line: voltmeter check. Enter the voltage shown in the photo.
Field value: 47.5 V
